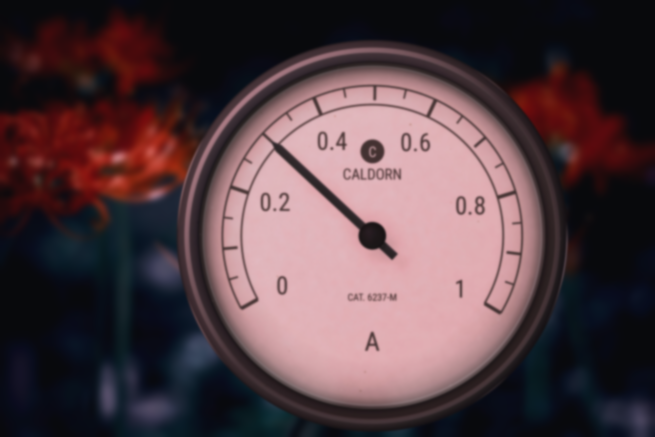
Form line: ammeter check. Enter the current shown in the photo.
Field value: 0.3 A
